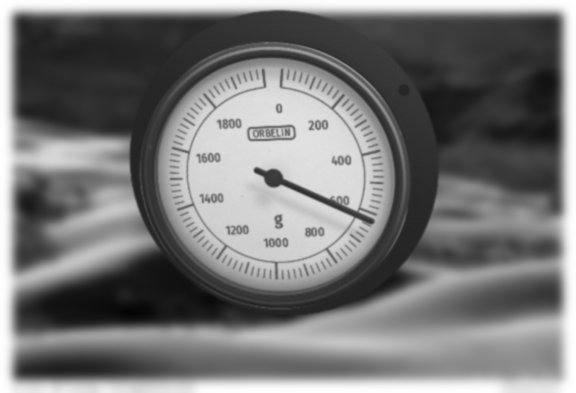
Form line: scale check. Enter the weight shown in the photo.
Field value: 620 g
